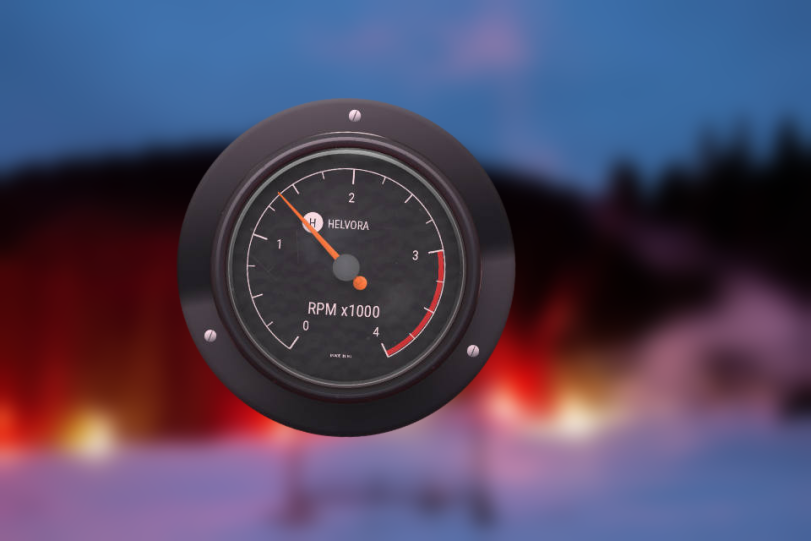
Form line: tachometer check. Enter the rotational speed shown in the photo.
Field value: 1375 rpm
